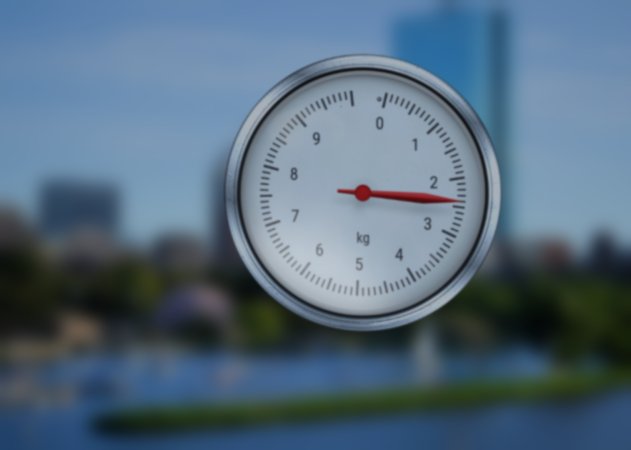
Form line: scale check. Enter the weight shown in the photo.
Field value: 2.4 kg
